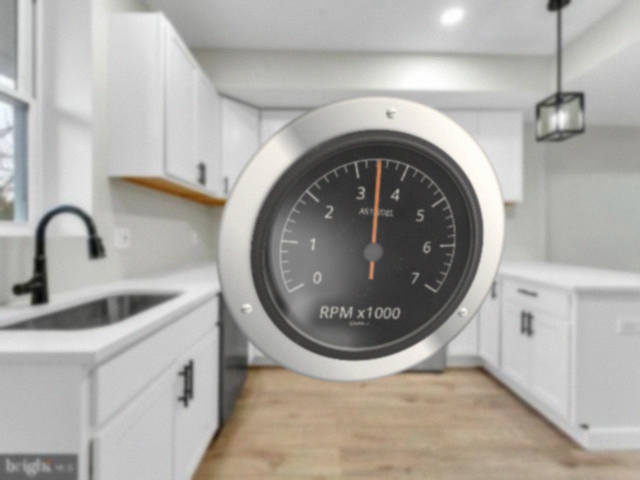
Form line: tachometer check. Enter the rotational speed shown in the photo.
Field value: 3400 rpm
